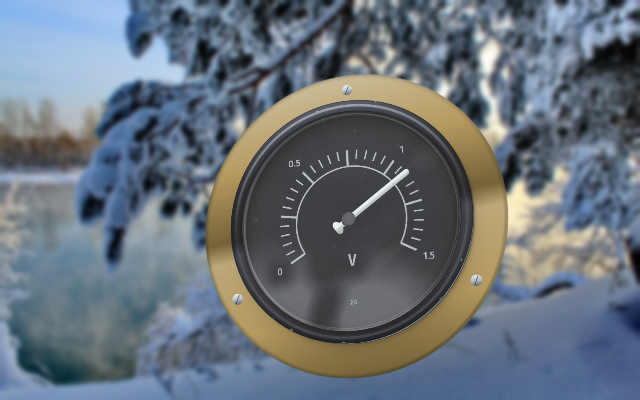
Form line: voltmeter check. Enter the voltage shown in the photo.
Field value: 1.1 V
